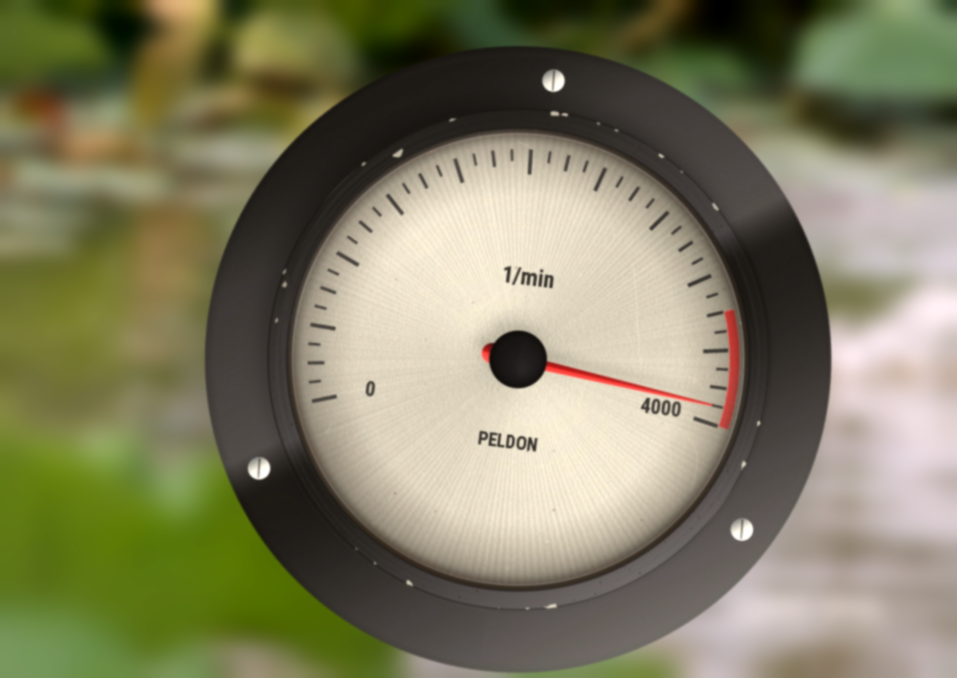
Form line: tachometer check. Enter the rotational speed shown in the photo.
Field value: 3900 rpm
